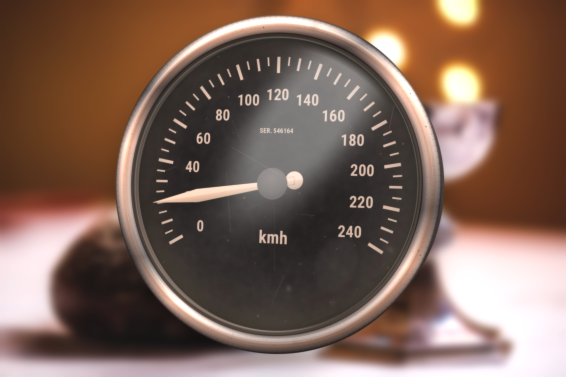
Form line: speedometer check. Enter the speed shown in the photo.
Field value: 20 km/h
